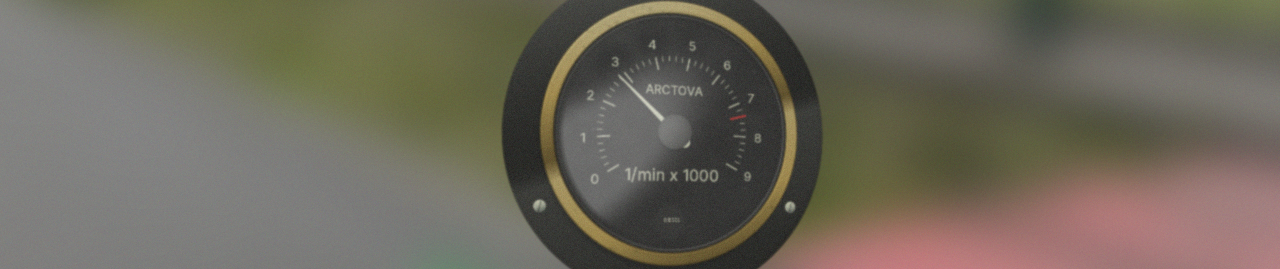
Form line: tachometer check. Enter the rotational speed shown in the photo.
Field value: 2800 rpm
